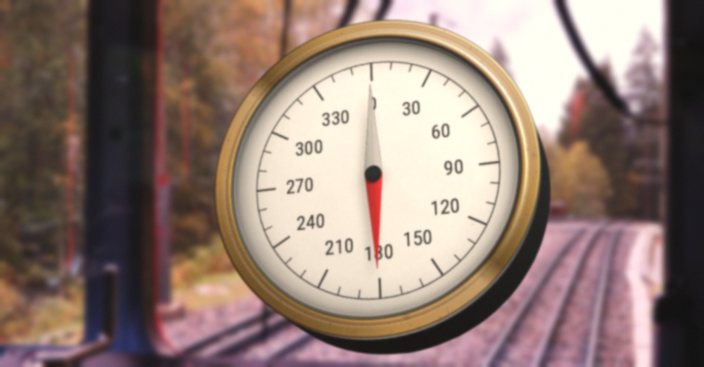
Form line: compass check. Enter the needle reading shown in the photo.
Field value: 180 °
